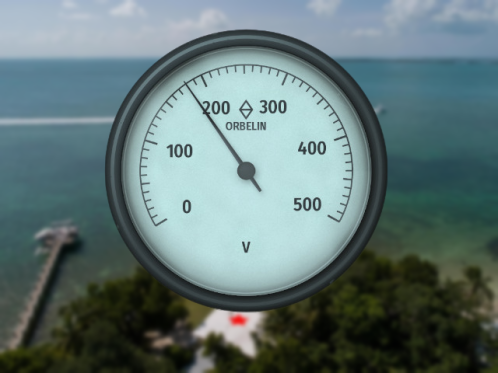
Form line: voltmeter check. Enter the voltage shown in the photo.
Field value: 180 V
